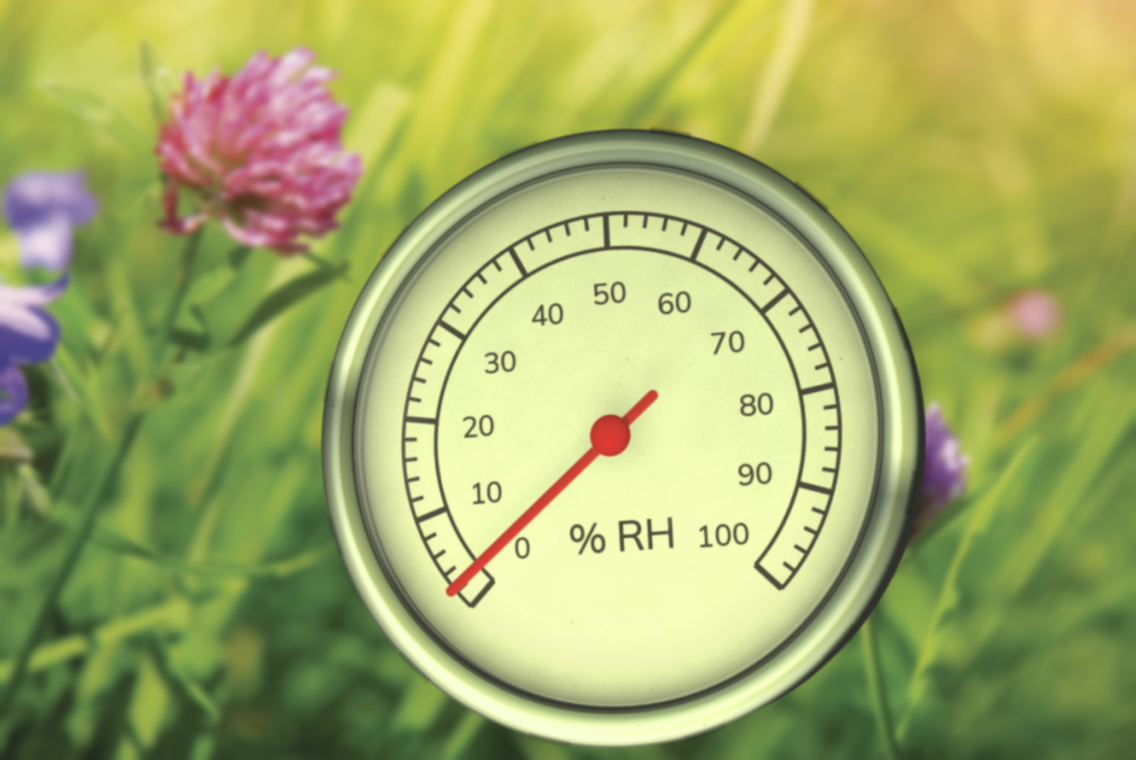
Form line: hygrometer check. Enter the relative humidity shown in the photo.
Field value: 2 %
